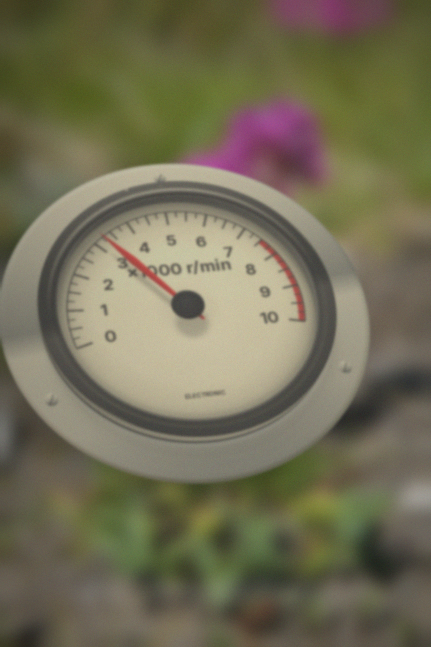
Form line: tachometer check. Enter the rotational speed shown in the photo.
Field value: 3250 rpm
